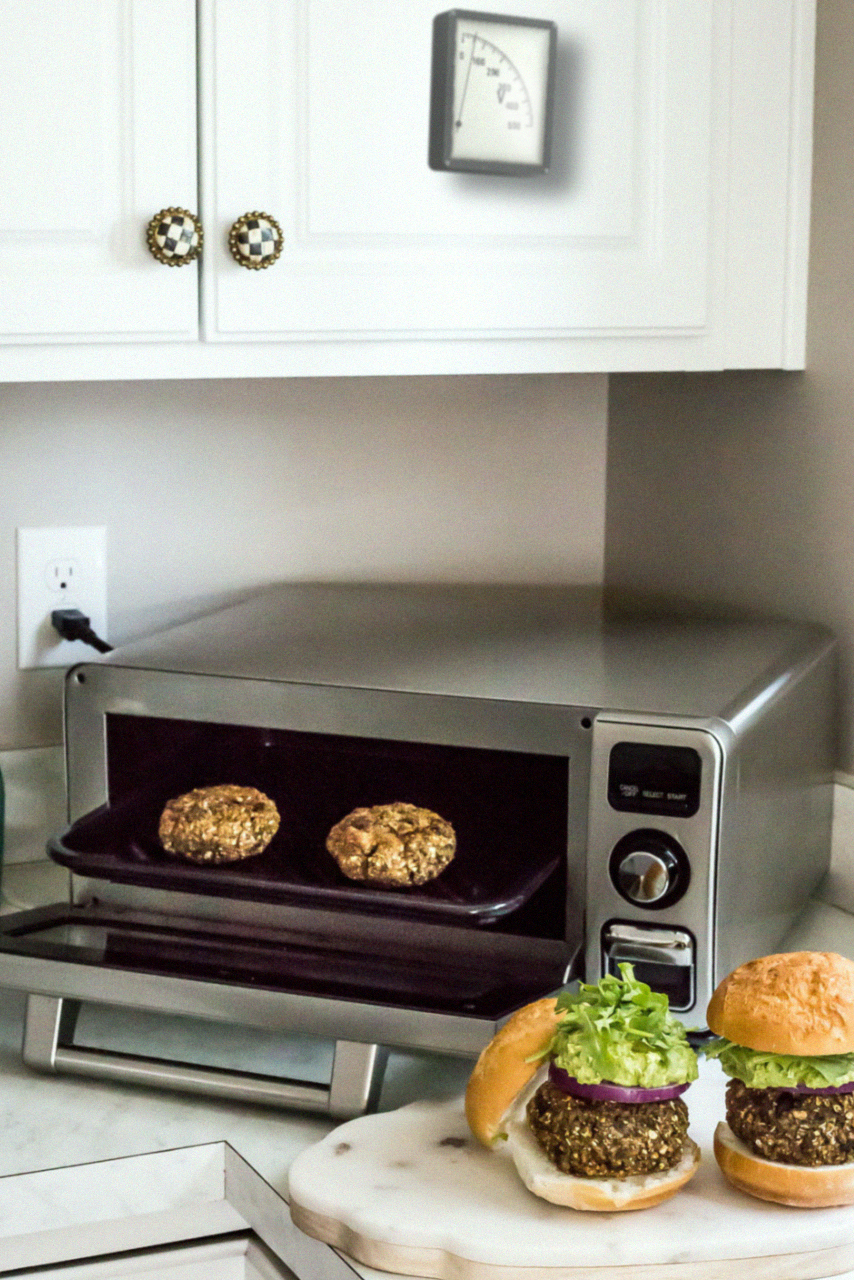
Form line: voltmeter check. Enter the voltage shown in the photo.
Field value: 50 V
